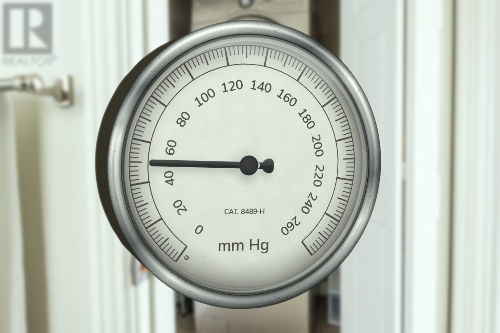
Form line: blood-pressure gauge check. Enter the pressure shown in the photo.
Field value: 50 mmHg
